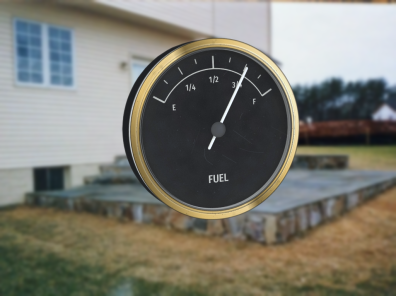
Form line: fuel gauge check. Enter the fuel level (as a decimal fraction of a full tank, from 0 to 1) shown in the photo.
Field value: 0.75
